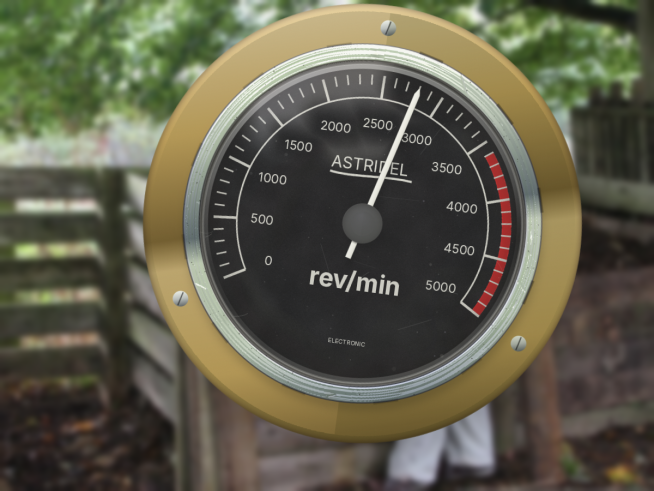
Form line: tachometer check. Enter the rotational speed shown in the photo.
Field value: 2800 rpm
